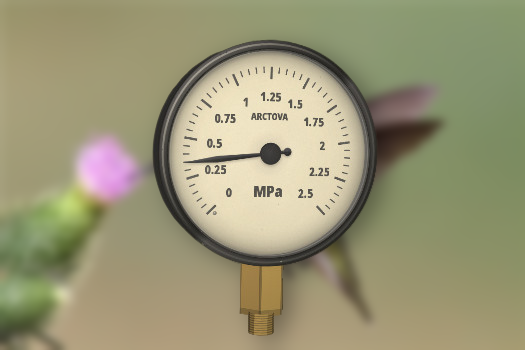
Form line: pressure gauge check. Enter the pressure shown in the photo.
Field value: 0.35 MPa
